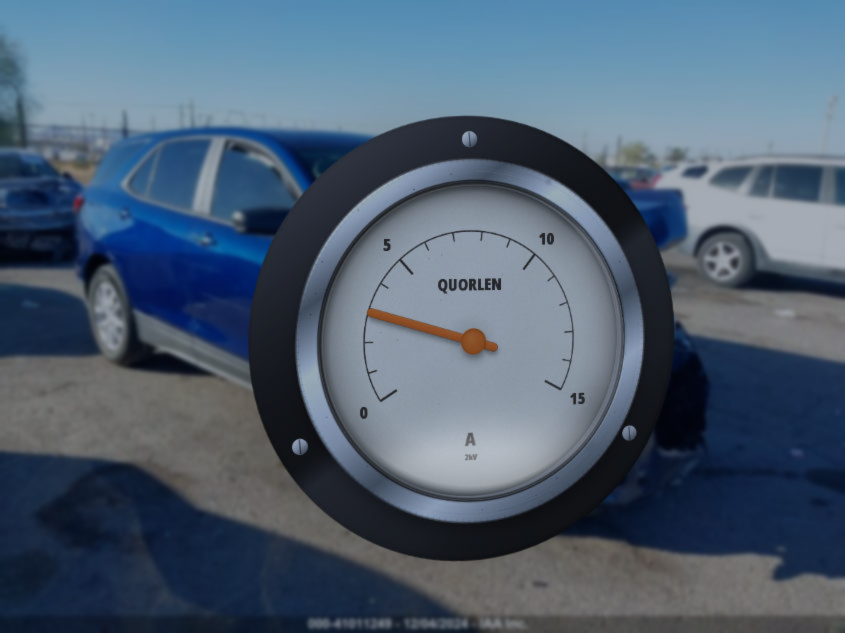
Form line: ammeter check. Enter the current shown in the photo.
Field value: 3 A
